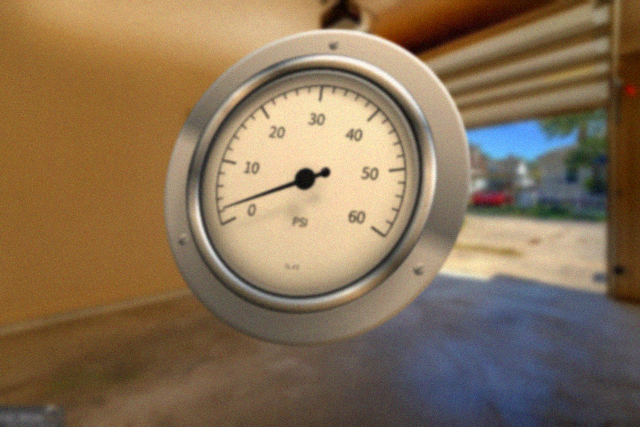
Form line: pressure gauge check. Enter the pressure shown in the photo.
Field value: 2 psi
